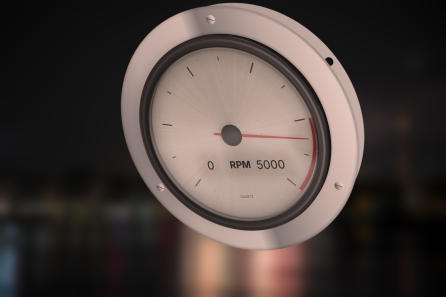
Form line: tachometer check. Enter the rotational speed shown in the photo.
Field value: 4250 rpm
